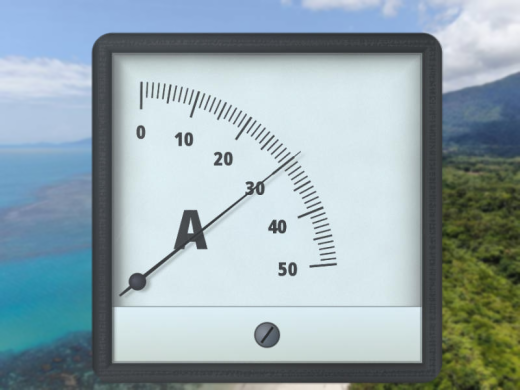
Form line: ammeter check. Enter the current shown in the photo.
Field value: 30 A
